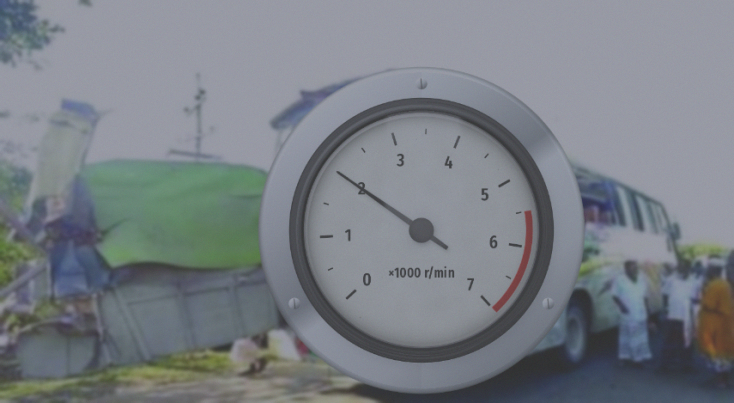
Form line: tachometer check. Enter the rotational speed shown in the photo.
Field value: 2000 rpm
